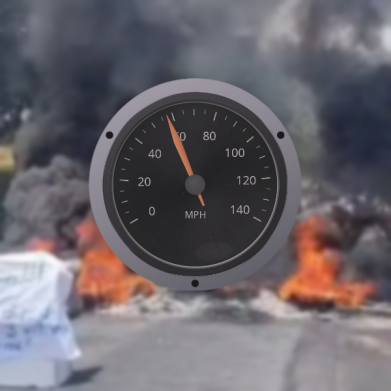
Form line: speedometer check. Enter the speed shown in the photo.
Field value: 57.5 mph
